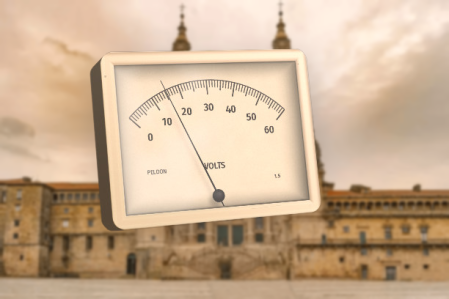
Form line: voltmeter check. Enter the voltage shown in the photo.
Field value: 15 V
